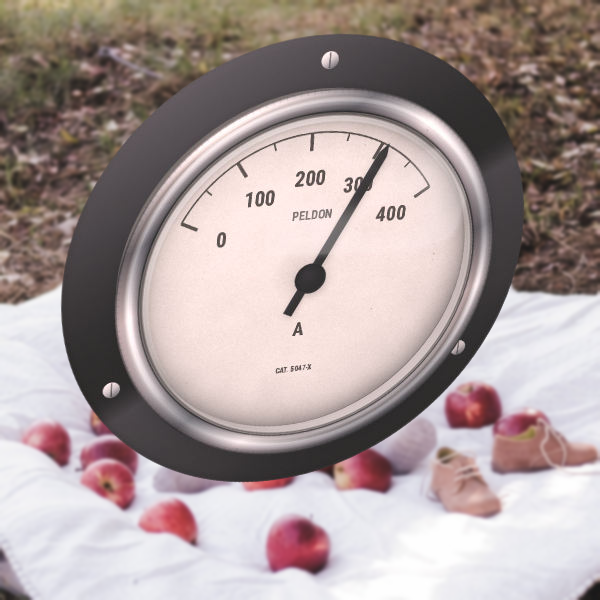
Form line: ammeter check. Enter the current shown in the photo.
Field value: 300 A
